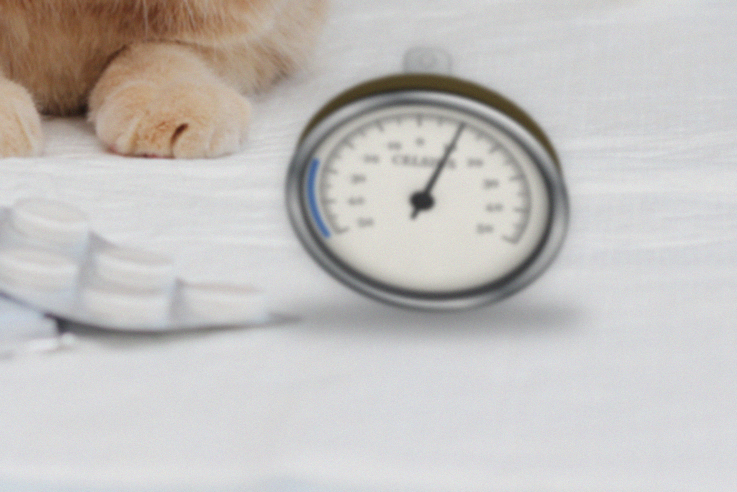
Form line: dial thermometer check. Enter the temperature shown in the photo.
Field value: 10 °C
